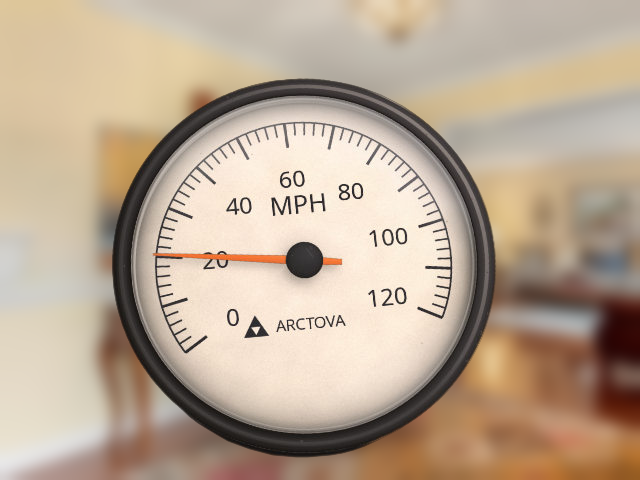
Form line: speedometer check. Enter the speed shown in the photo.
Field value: 20 mph
